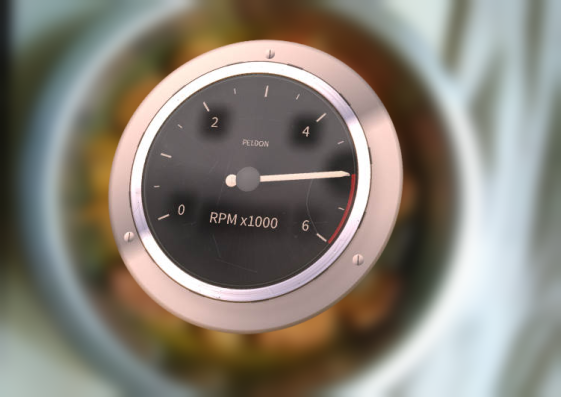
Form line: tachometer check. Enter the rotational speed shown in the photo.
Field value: 5000 rpm
